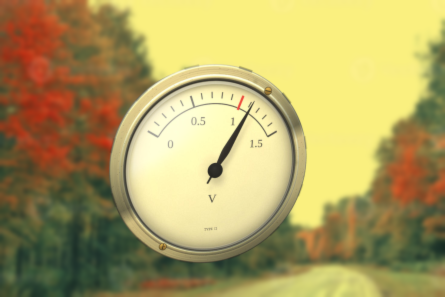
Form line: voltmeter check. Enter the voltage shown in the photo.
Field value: 1.1 V
